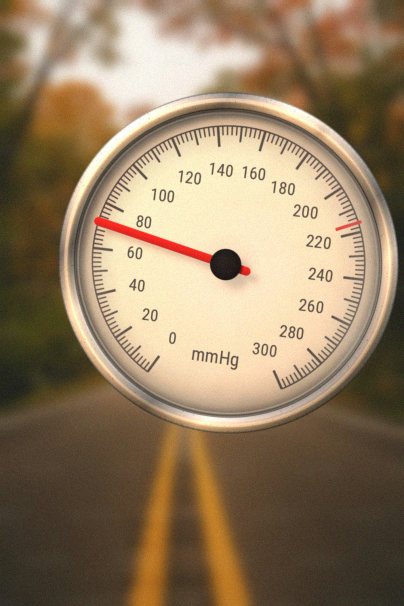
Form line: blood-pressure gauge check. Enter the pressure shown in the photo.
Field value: 72 mmHg
